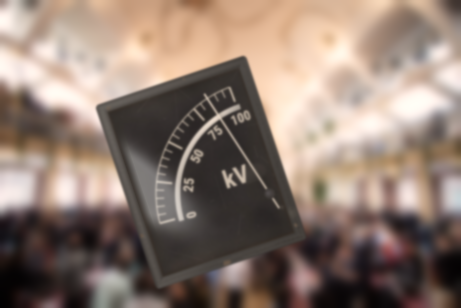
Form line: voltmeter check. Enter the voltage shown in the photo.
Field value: 85 kV
